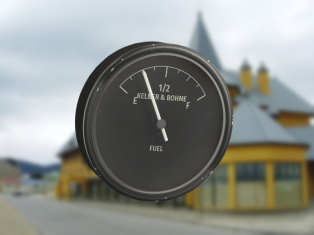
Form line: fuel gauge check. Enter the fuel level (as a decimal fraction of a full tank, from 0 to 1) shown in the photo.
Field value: 0.25
